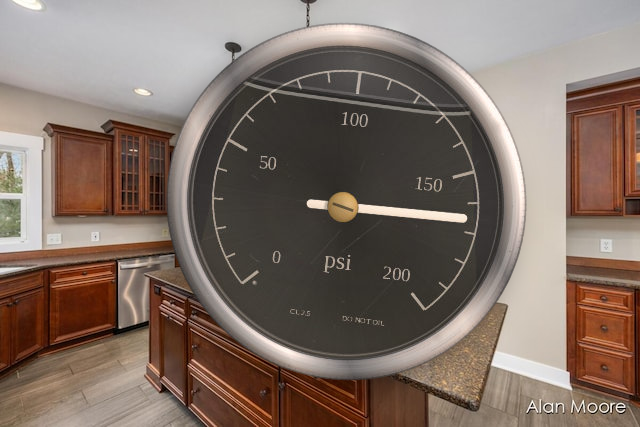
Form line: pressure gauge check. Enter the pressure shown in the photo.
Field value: 165 psi
